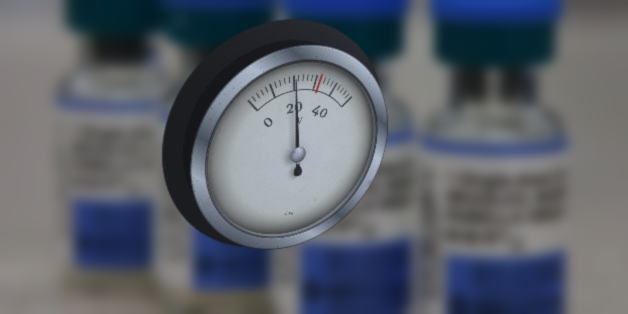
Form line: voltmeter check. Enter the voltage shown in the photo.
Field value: 20 V
